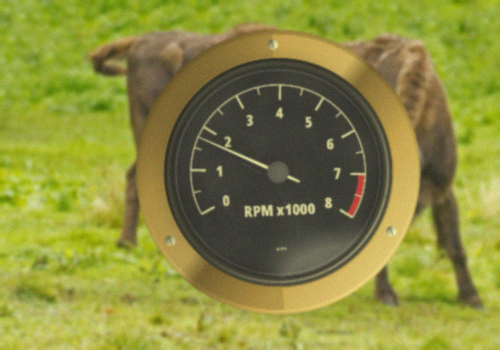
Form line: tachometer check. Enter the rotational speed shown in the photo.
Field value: 1750 rpm
